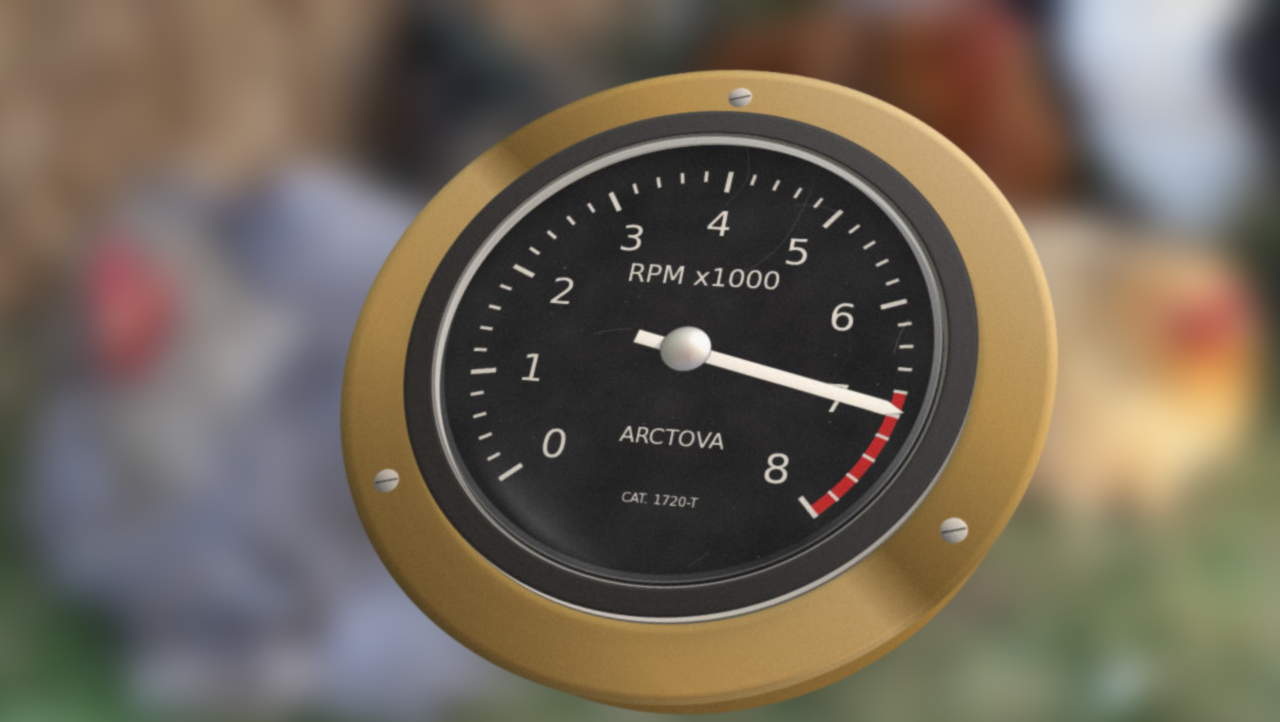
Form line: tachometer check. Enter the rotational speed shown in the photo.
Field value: 7000 rpm
